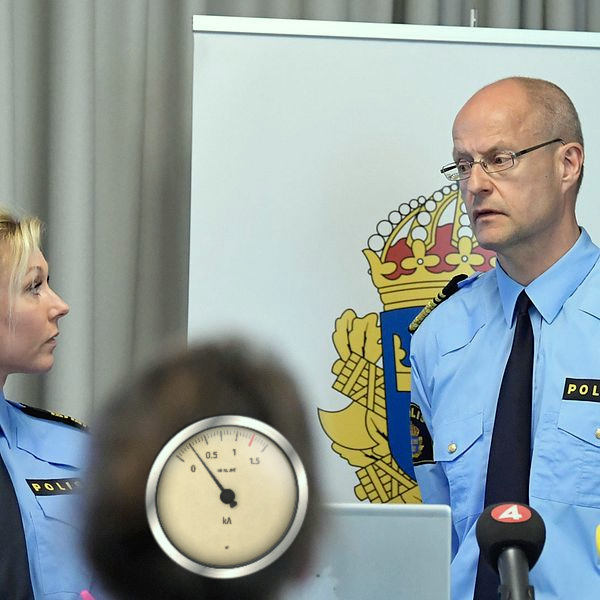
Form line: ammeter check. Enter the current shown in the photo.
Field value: 0.25 kA
